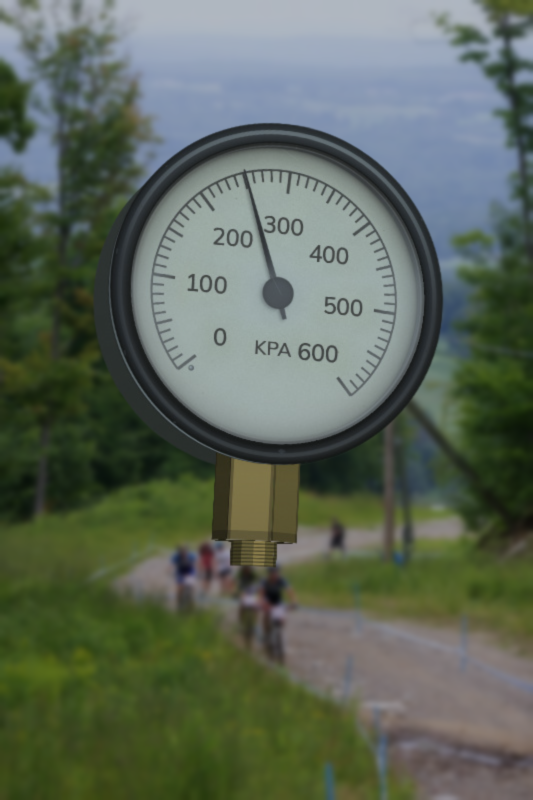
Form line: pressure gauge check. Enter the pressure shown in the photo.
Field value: 250 kPa
